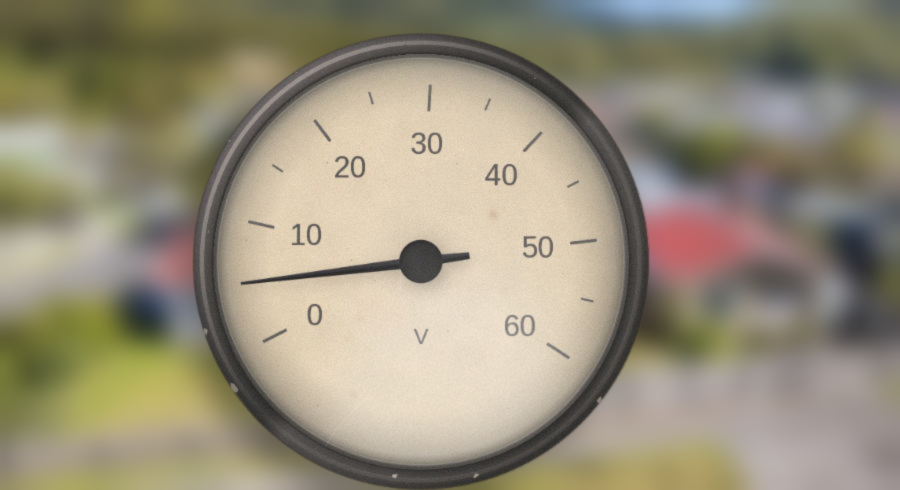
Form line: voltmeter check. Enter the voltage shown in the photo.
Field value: 5 V
